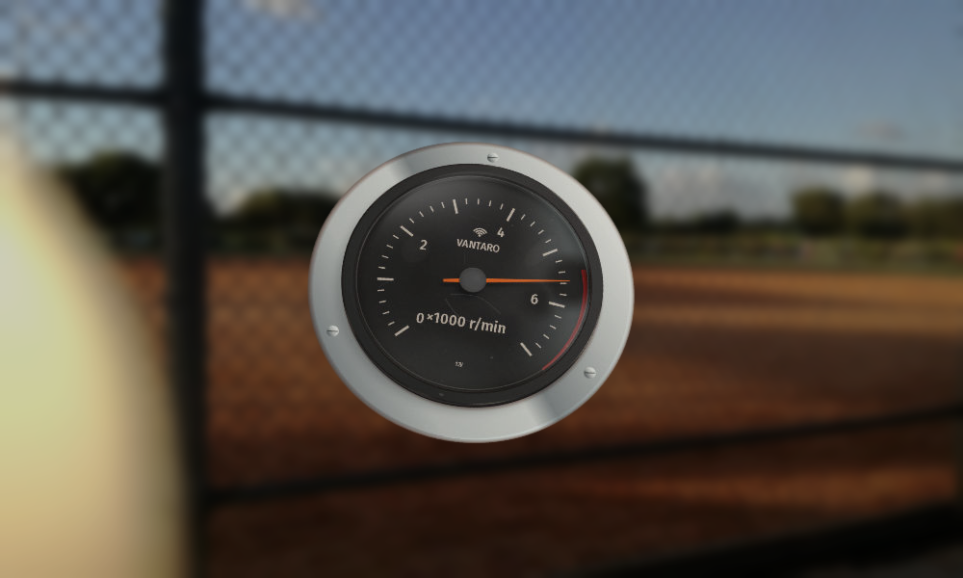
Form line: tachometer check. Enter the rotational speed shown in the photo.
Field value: 5600 rpm
